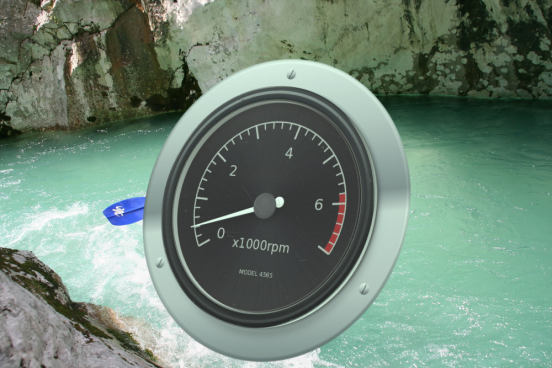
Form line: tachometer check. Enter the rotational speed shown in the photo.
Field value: 400 rpm
